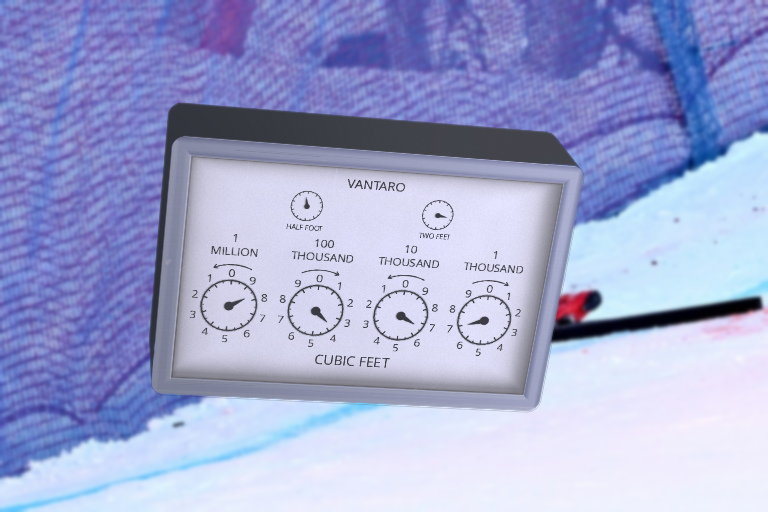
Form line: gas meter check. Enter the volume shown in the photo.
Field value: 836700 ft³
